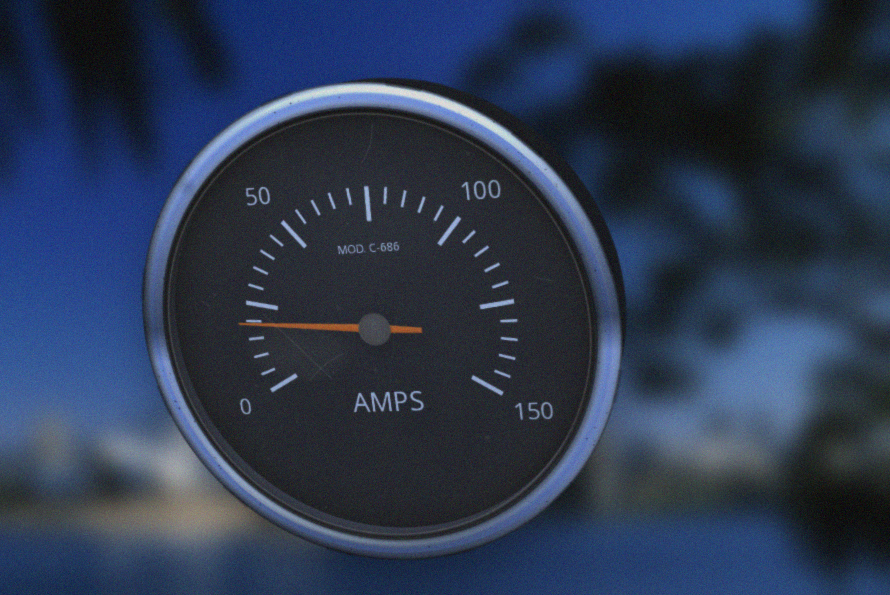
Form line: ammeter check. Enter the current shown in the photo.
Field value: 20 A
